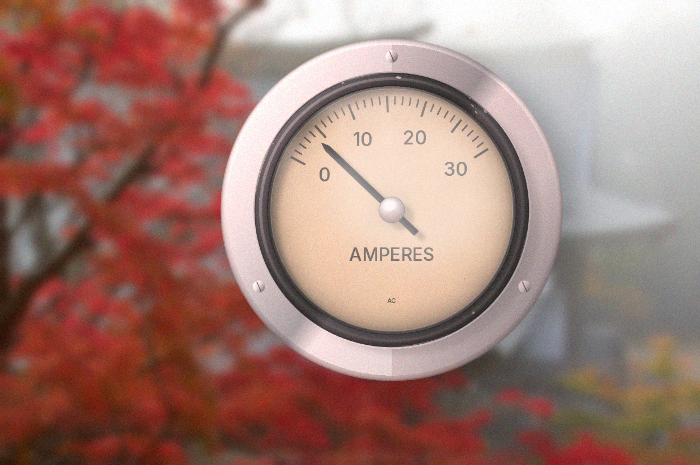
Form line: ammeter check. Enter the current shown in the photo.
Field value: 4 A
